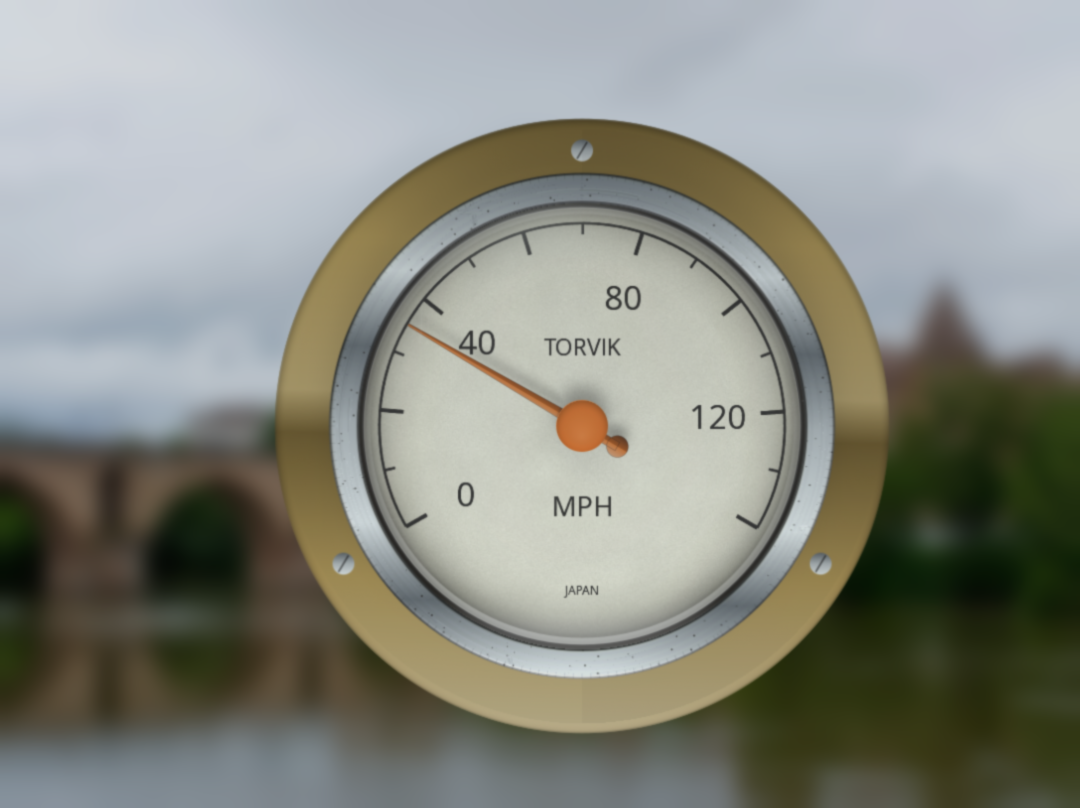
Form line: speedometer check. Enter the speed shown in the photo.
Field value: 35 mph
